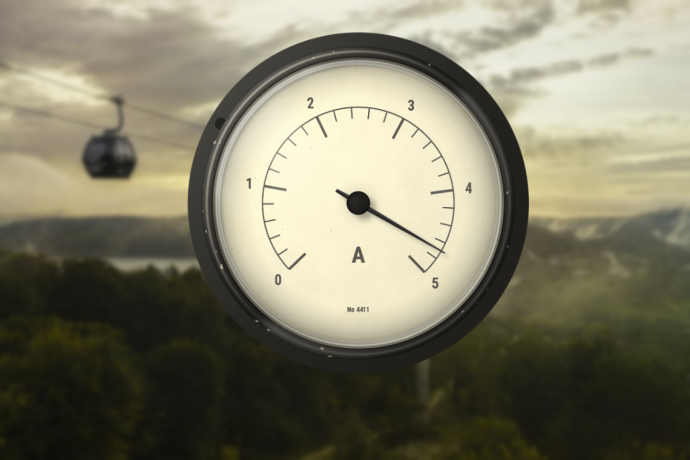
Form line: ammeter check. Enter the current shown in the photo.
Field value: 4.7 A
